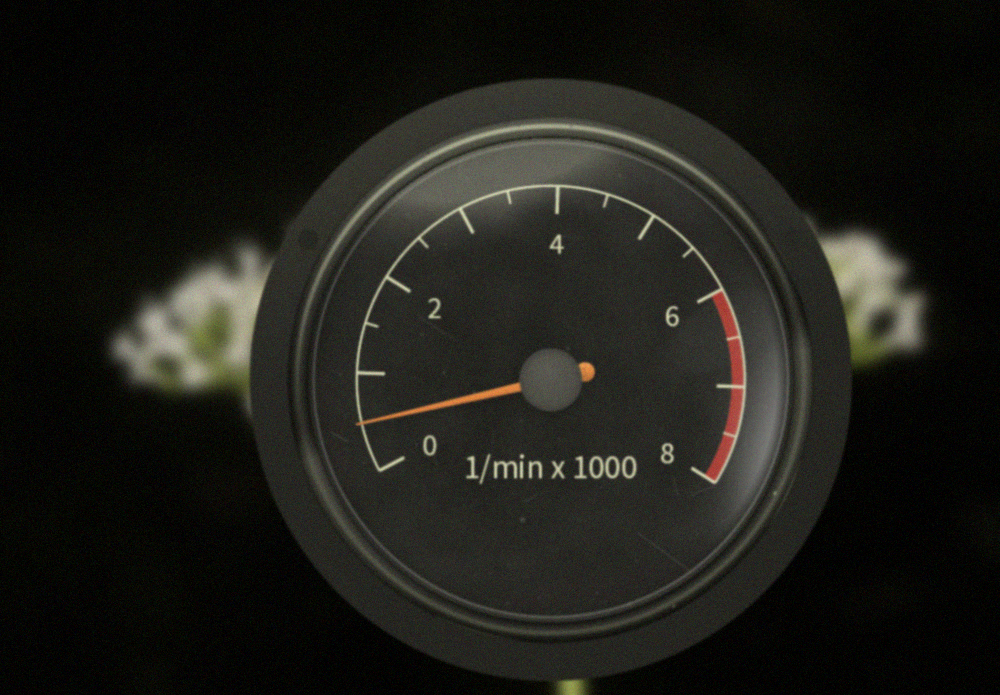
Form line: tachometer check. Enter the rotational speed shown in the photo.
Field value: 500 rpm
